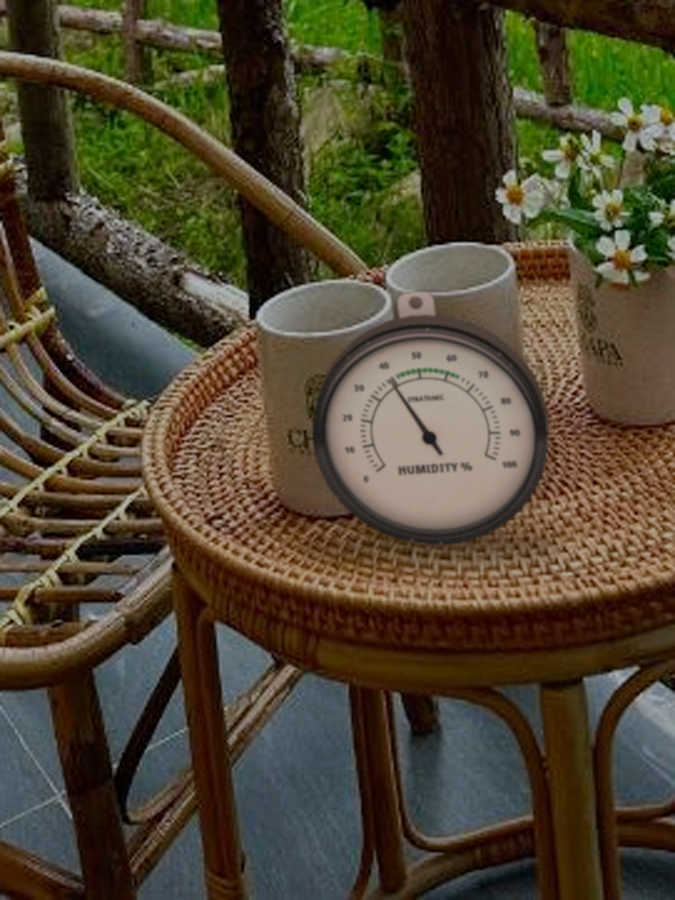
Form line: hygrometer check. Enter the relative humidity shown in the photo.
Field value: 40 %
